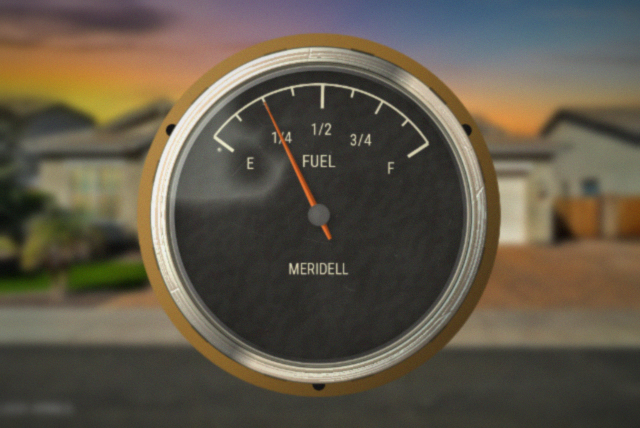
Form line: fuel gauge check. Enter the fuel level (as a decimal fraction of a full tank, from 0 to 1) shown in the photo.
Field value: 0.25
